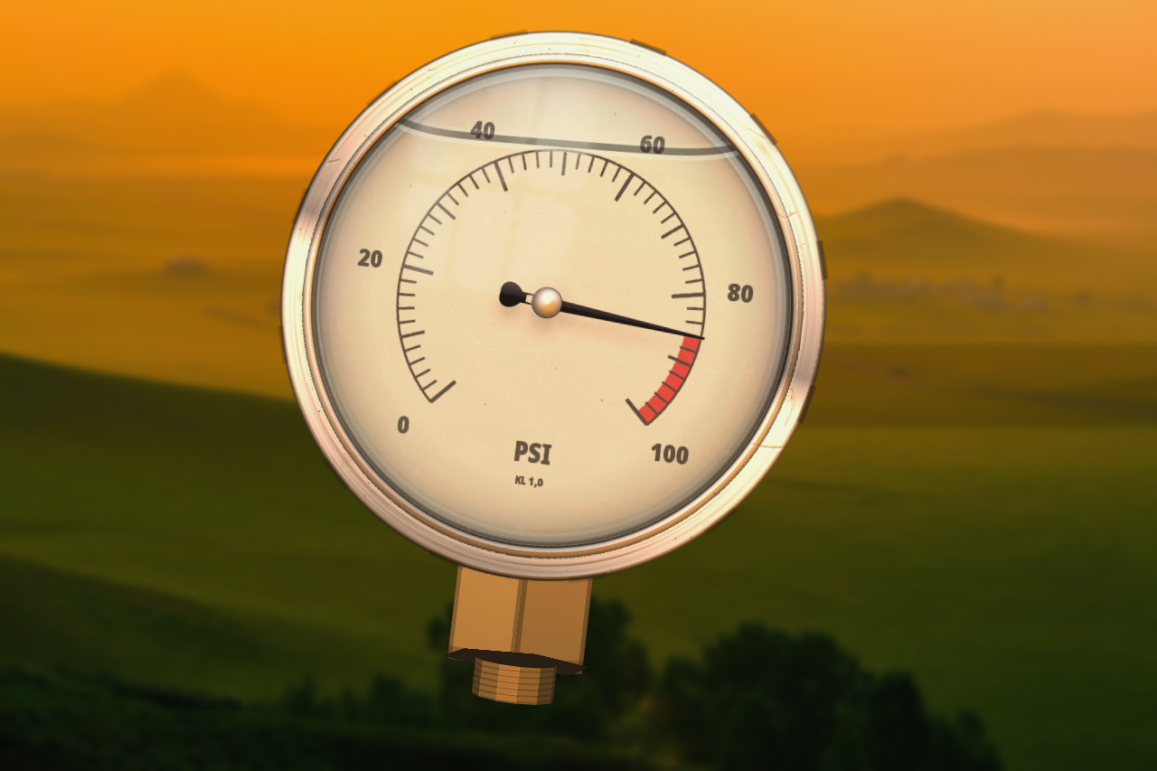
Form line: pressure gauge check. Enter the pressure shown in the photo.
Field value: 86 psi
